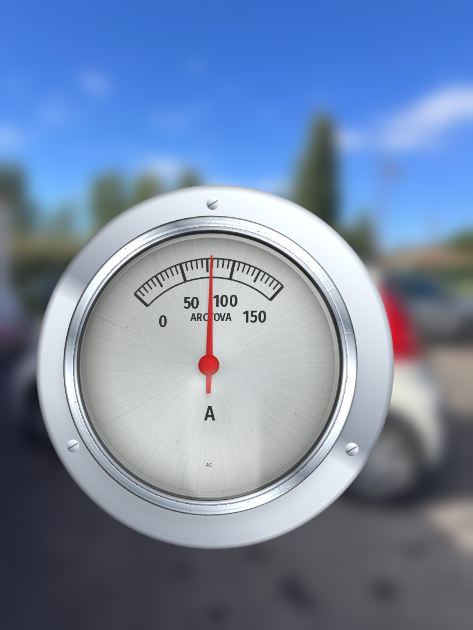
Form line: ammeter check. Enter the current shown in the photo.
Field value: 80 A
